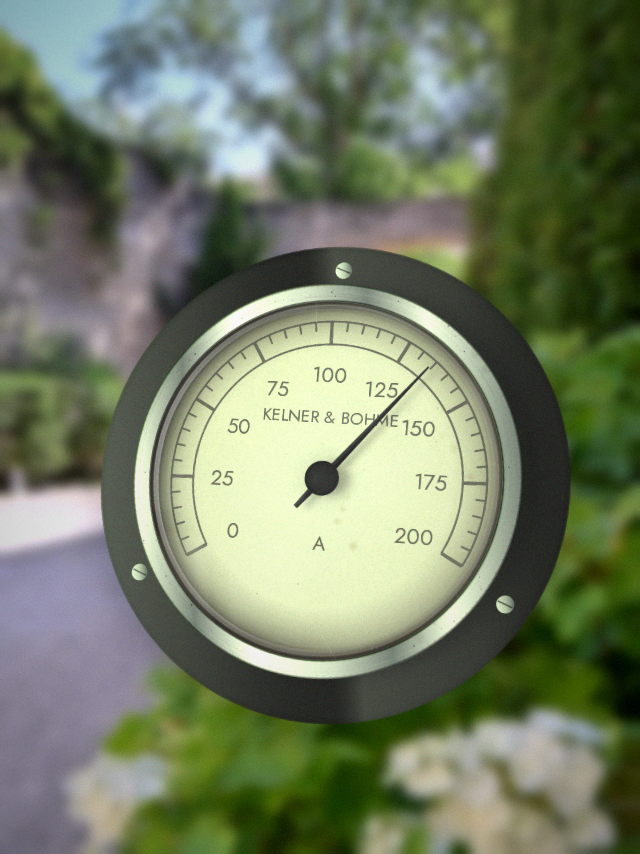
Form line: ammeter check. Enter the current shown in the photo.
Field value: 135 A
